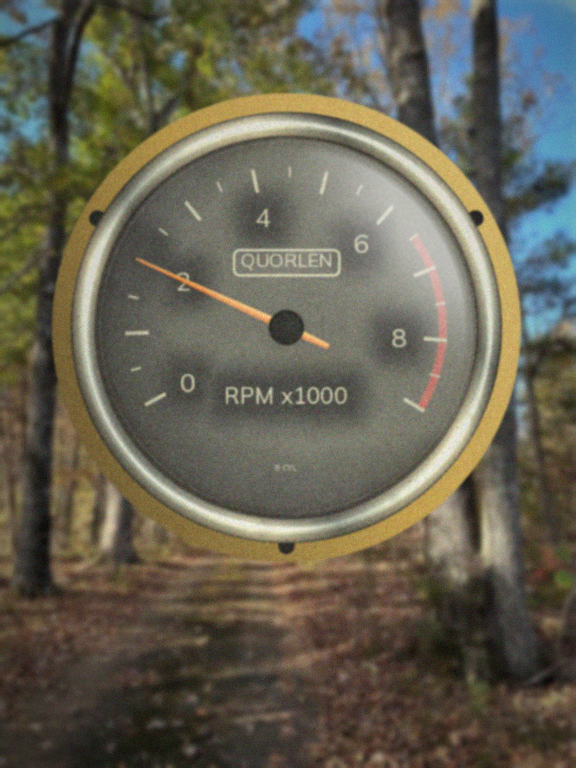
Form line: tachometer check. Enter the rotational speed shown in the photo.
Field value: 2000 rpm
